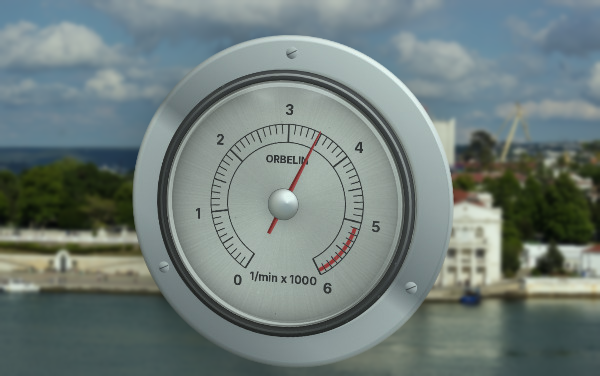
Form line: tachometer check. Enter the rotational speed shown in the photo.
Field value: 3500 rpm
